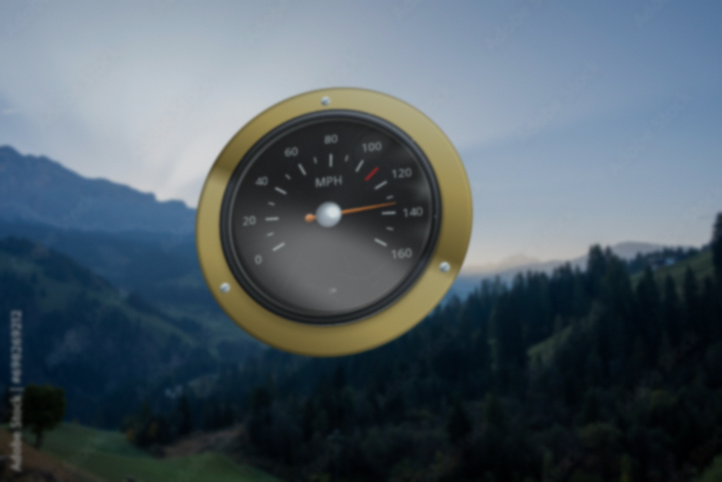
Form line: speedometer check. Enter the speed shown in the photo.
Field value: 135 mph
